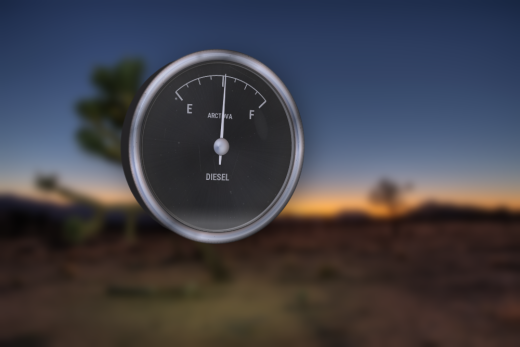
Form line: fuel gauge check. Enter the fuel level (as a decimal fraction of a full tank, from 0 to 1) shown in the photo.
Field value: 0.5
